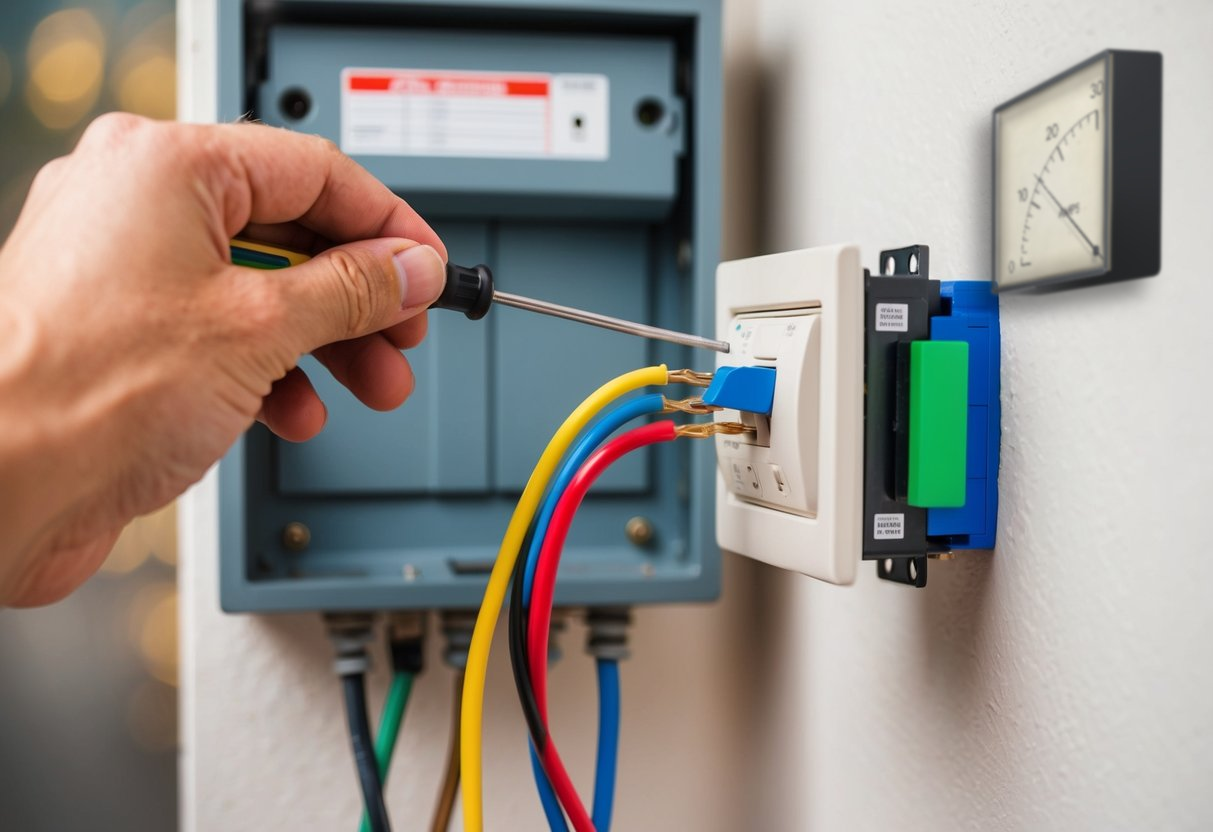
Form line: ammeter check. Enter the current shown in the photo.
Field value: 14 A
